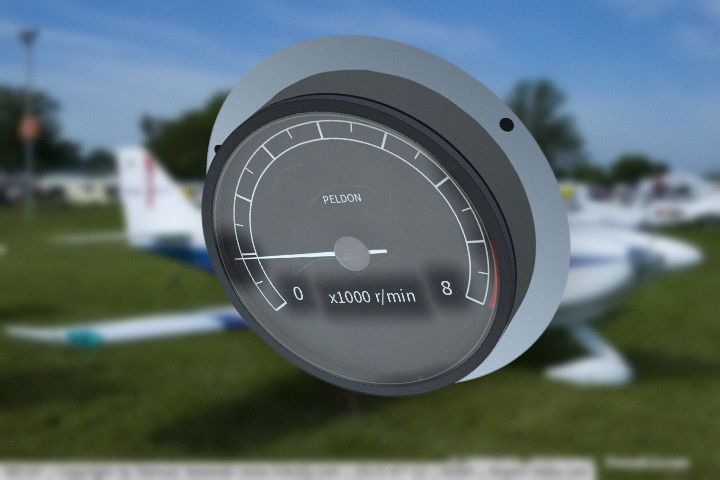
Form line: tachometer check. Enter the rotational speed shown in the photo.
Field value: 1000 rpm
